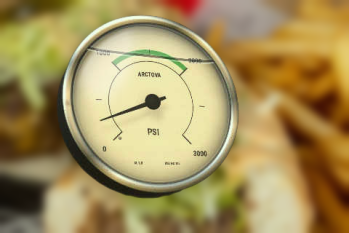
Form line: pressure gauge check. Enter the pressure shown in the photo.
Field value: 250 psi
